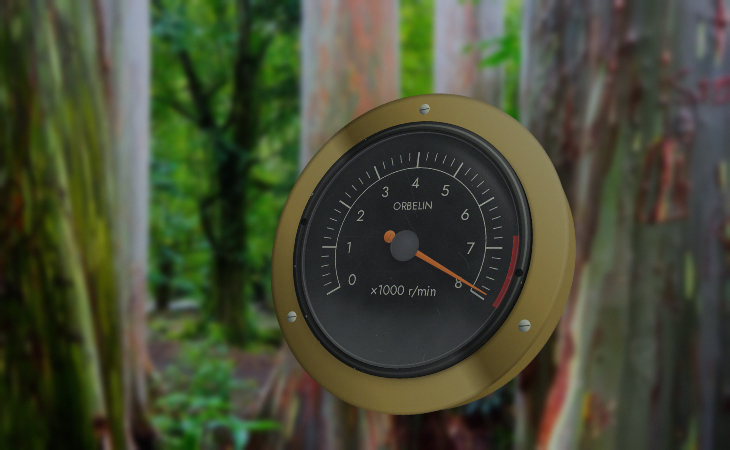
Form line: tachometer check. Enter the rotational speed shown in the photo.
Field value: 7900 rpm
